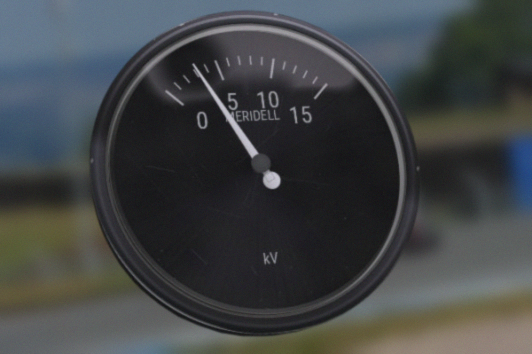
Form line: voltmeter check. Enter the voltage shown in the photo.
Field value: 3 kV
